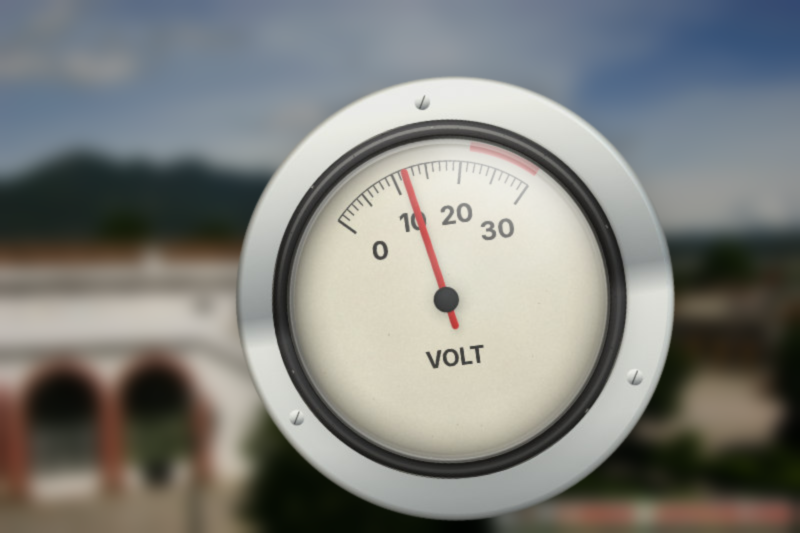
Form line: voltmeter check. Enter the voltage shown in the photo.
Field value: 12 V
